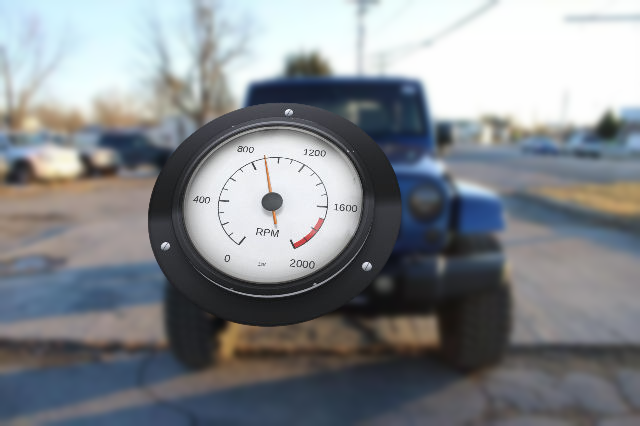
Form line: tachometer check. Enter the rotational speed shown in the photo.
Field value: 900 rpm
